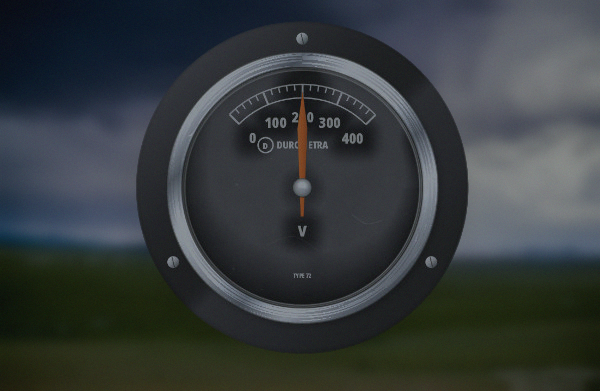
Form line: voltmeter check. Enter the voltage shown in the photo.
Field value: 200 V
